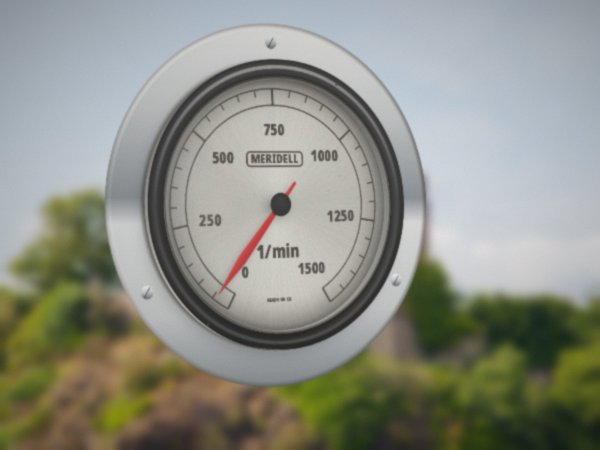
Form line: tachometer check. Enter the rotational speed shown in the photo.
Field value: 50 rpm
